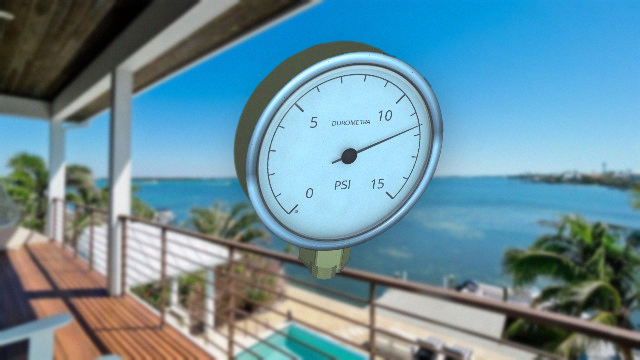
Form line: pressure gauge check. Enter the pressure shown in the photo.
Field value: 11.5 psi
